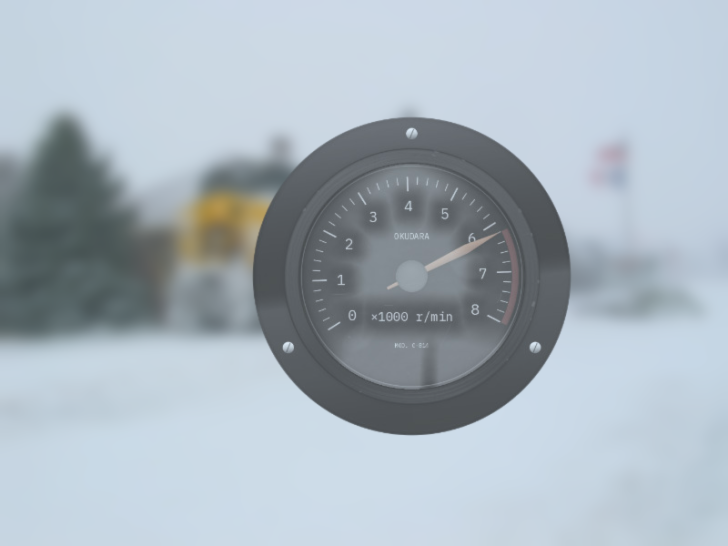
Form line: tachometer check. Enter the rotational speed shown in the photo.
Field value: 6200 rpm
